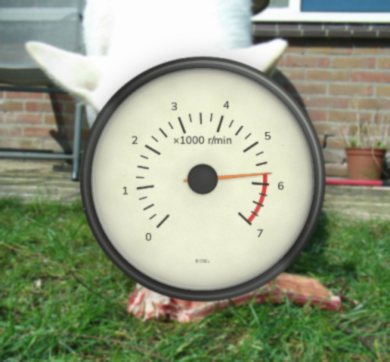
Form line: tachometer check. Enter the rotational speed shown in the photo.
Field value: 5750 rpm
